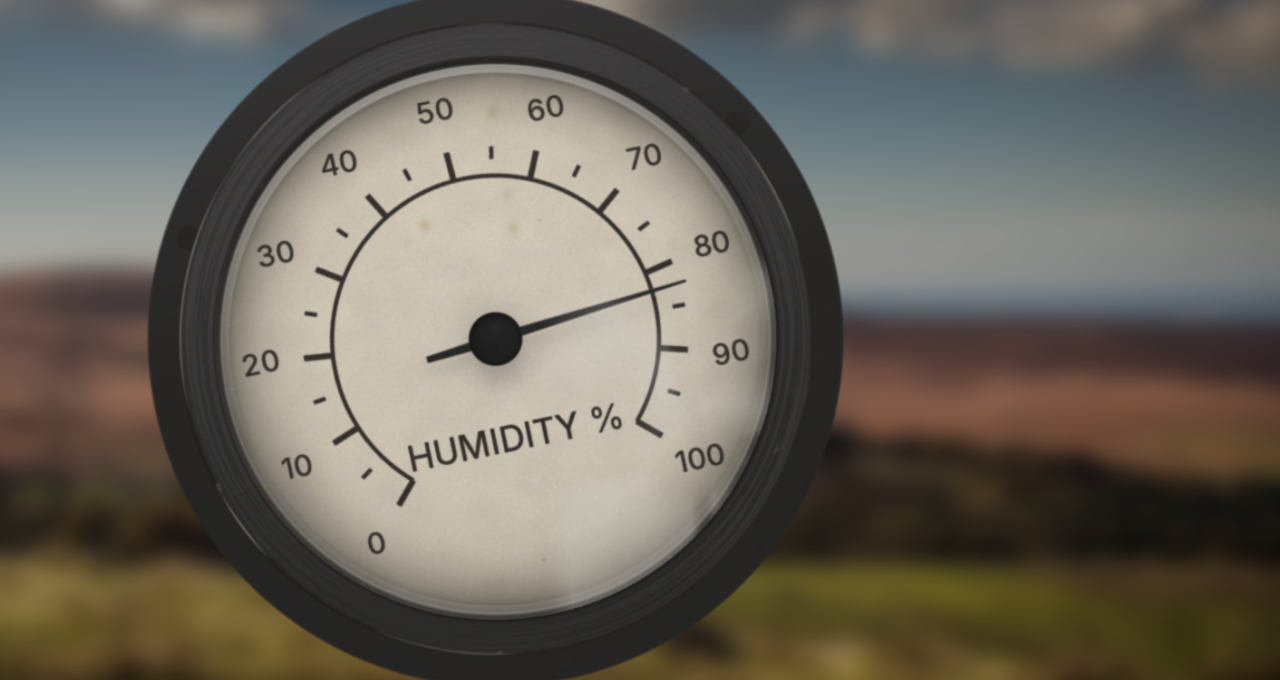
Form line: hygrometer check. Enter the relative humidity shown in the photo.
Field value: 82.5 %
